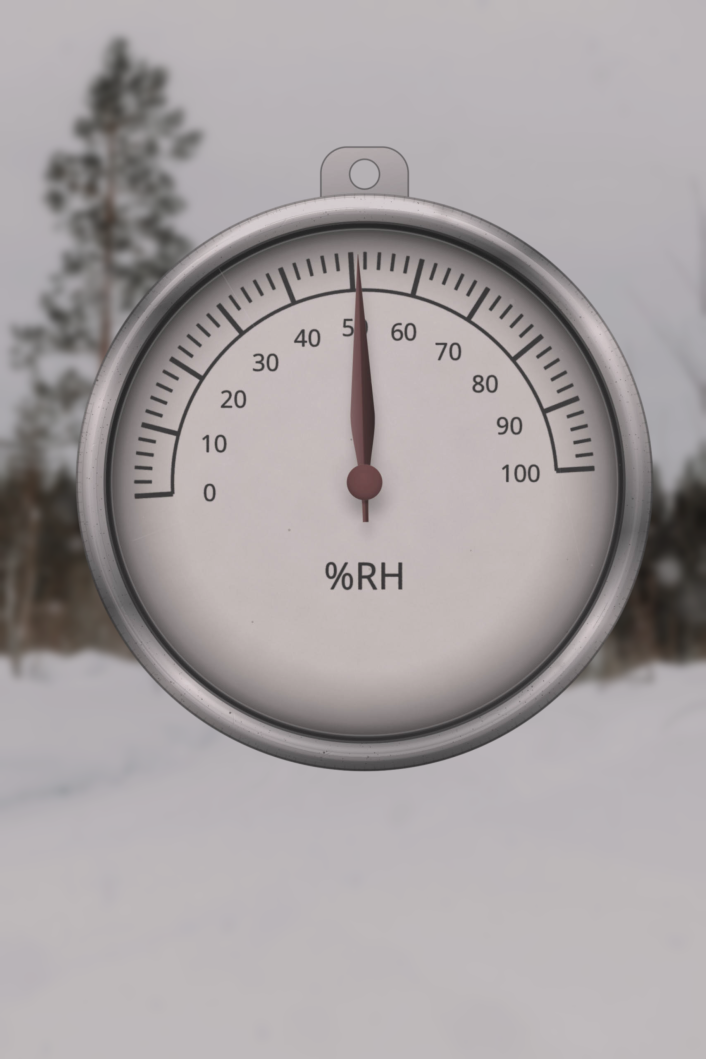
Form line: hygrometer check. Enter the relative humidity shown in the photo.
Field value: 51 %
